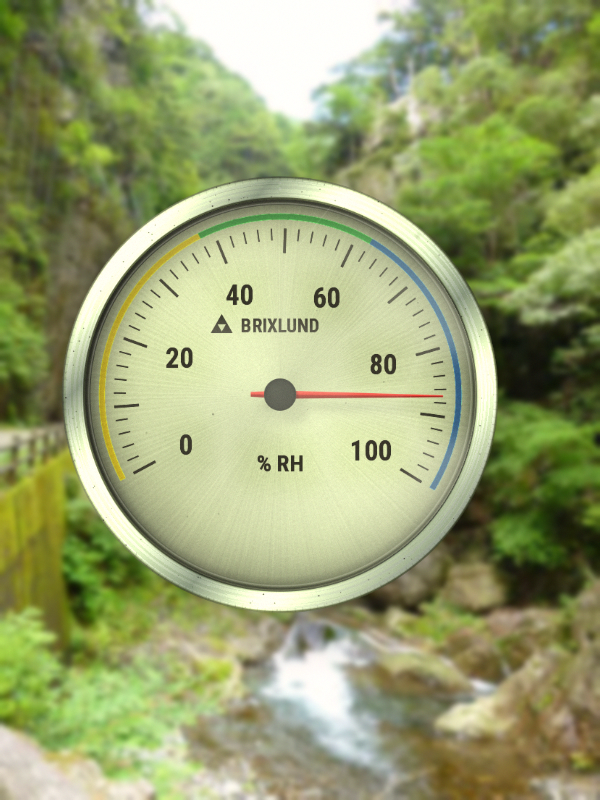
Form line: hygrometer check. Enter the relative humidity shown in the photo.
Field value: 87 %
